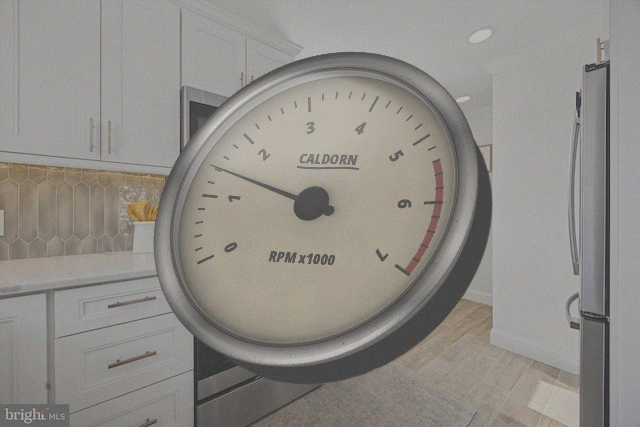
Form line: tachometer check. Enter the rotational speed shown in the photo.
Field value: 1400 rpm
